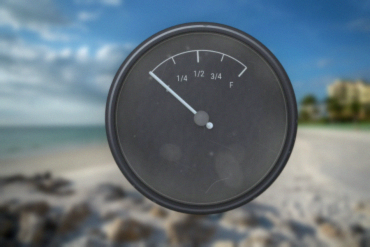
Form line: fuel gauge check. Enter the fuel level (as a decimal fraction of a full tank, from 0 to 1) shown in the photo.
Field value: 0
